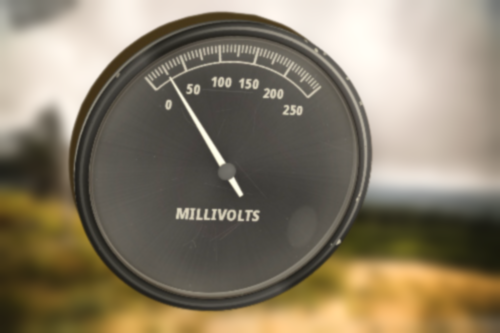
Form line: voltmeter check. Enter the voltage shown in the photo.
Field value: 25 mV
